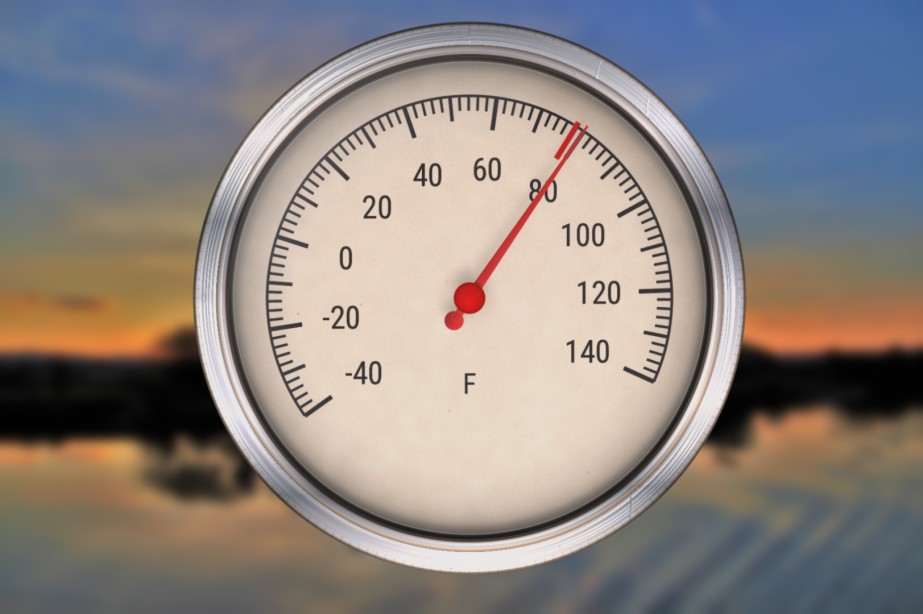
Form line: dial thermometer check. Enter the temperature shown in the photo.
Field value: 80 °F
